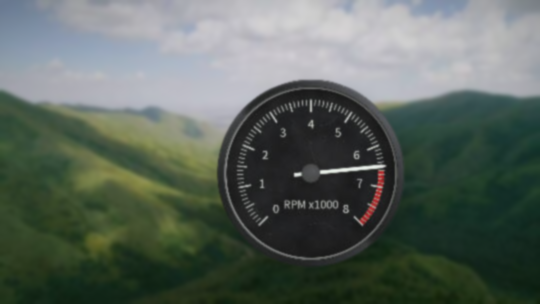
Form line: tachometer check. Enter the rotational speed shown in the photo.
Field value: 6500 rpm
